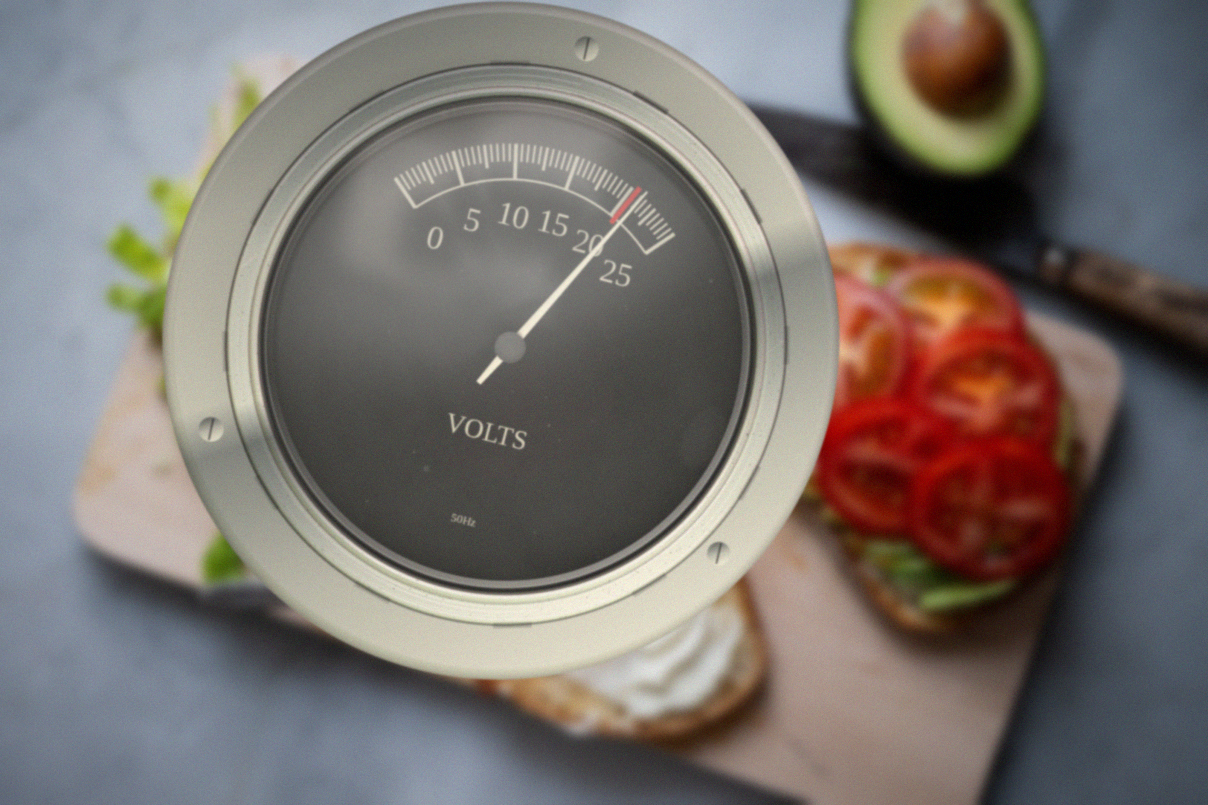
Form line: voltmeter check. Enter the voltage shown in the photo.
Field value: 21 V
